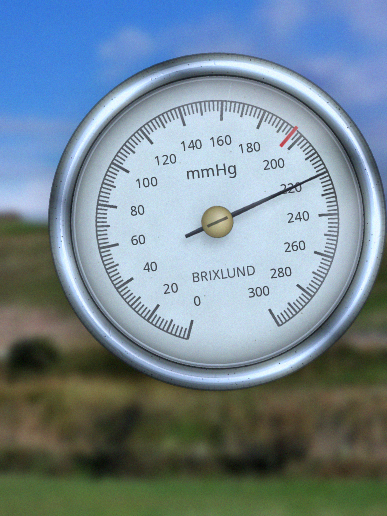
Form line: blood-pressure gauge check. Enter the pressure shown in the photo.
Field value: 220 mmHg
